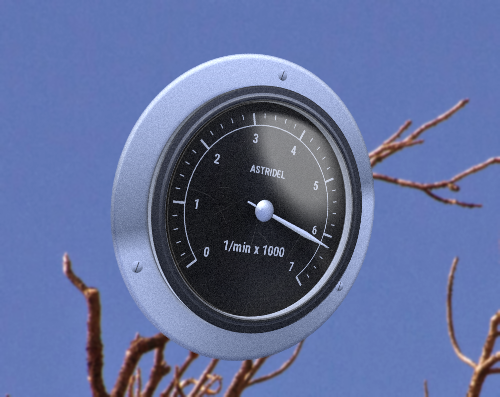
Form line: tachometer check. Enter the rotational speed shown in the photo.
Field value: 6200 rpm
